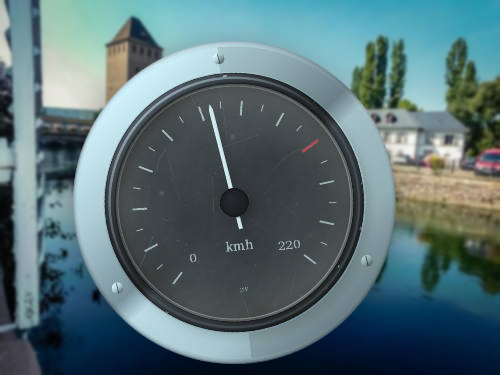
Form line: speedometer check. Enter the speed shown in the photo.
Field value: 105 km/h
